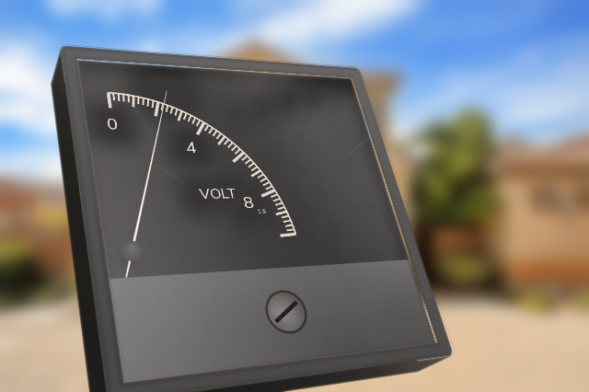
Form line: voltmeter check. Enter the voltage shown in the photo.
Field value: 2.2 V
